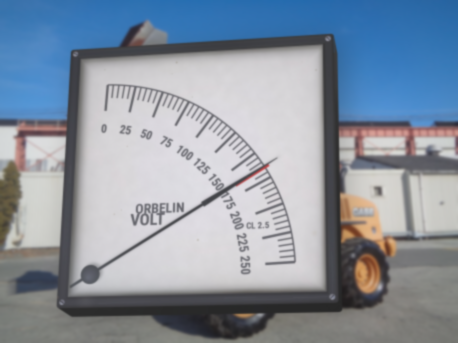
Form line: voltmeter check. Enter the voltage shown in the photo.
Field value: 165 V
